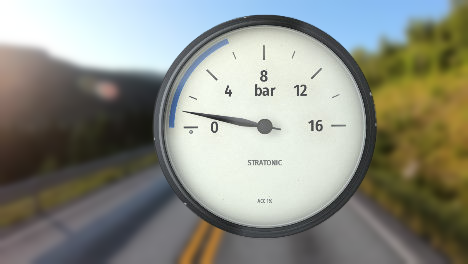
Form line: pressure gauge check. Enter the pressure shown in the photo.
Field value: 1 bar
